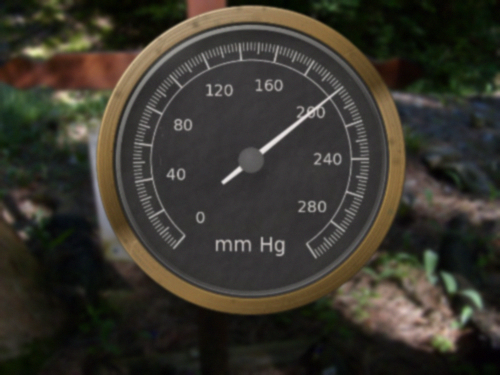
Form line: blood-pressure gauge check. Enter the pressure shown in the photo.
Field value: 200 mmHg
